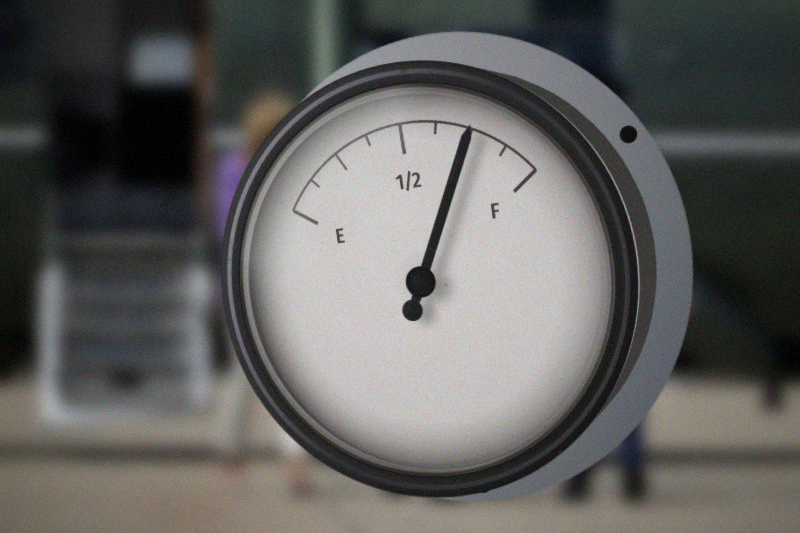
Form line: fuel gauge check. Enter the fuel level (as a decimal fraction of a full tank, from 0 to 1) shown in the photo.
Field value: 0.75
